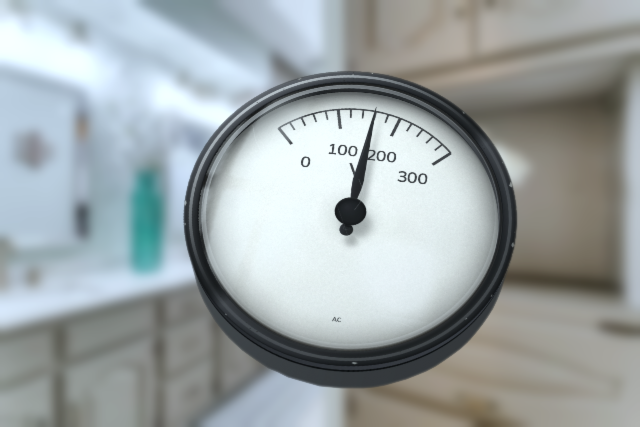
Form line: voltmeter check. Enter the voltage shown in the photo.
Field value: 160 V
